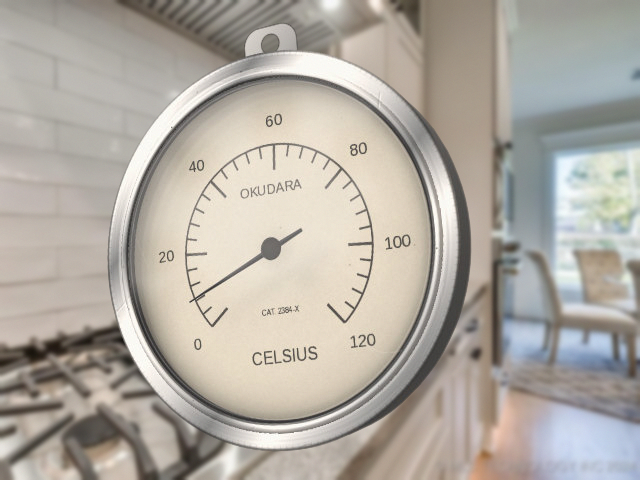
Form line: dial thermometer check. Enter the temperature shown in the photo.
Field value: 8 °C
